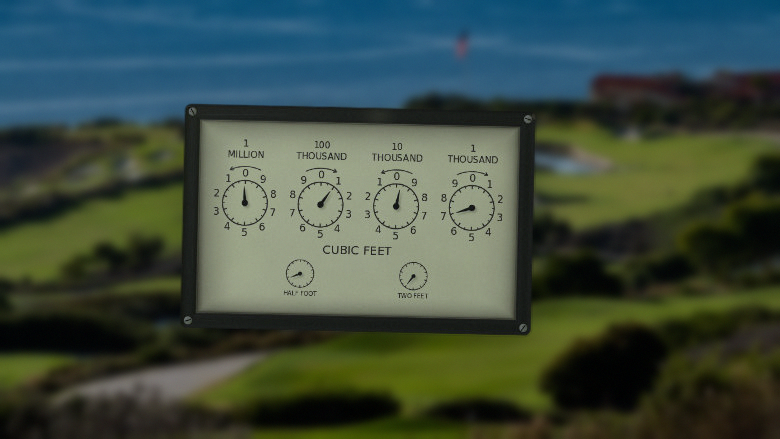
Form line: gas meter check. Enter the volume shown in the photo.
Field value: 9700 ft³
